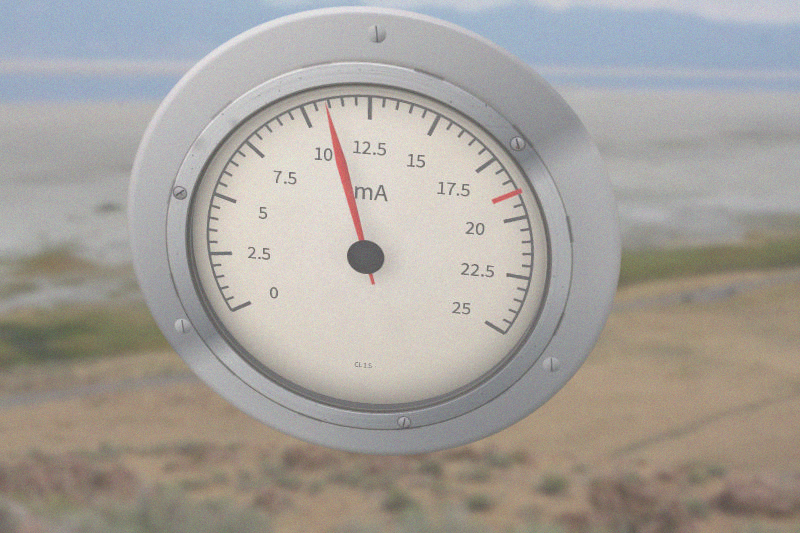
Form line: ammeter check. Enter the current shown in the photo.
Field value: 11 mA
